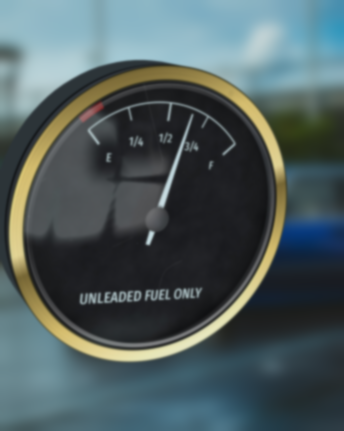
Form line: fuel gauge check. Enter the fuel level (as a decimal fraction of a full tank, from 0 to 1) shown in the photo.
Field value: 0.625
